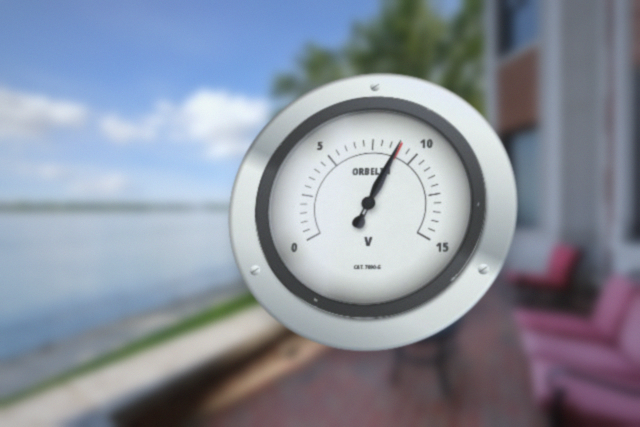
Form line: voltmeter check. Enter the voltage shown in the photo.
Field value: 9 V
